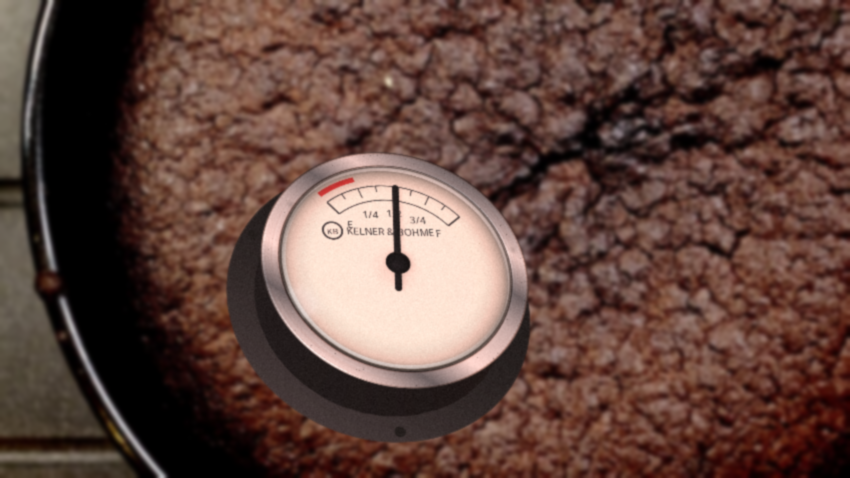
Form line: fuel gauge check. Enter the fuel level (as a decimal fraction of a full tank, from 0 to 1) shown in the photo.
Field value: 0.5
